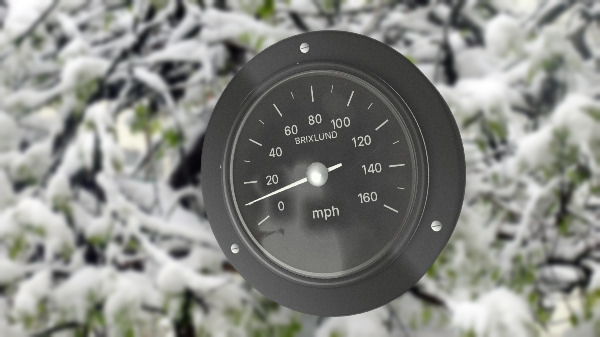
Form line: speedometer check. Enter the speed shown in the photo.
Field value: 10 mph
